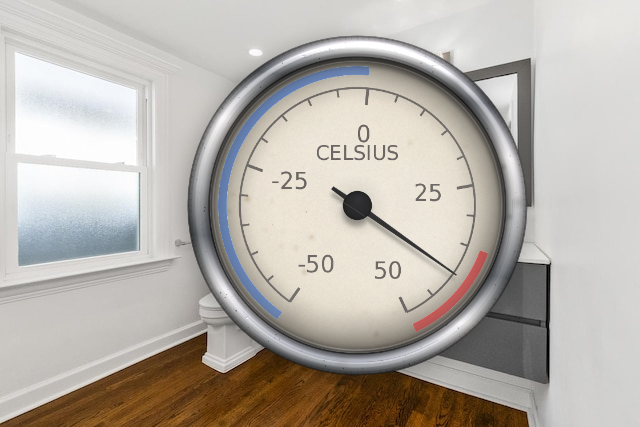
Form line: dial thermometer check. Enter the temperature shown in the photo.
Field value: 40 °C
